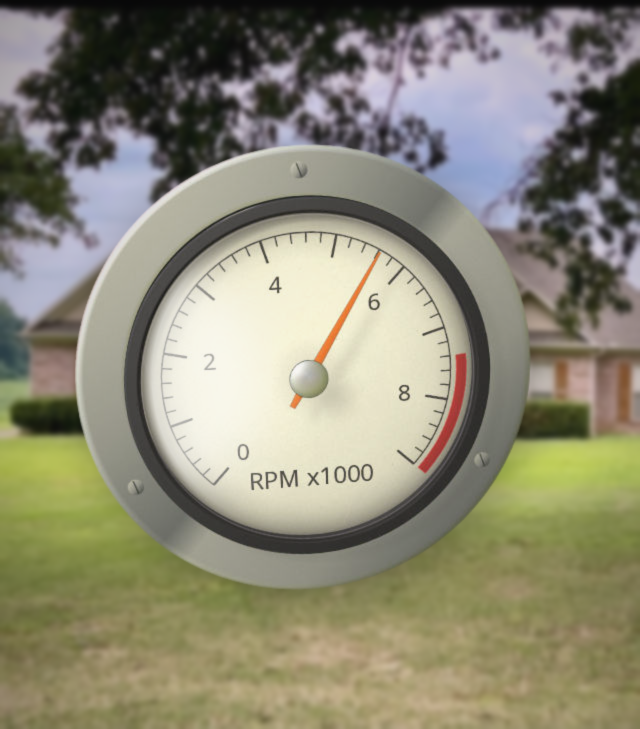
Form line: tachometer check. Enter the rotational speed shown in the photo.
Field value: 5600 rpm
